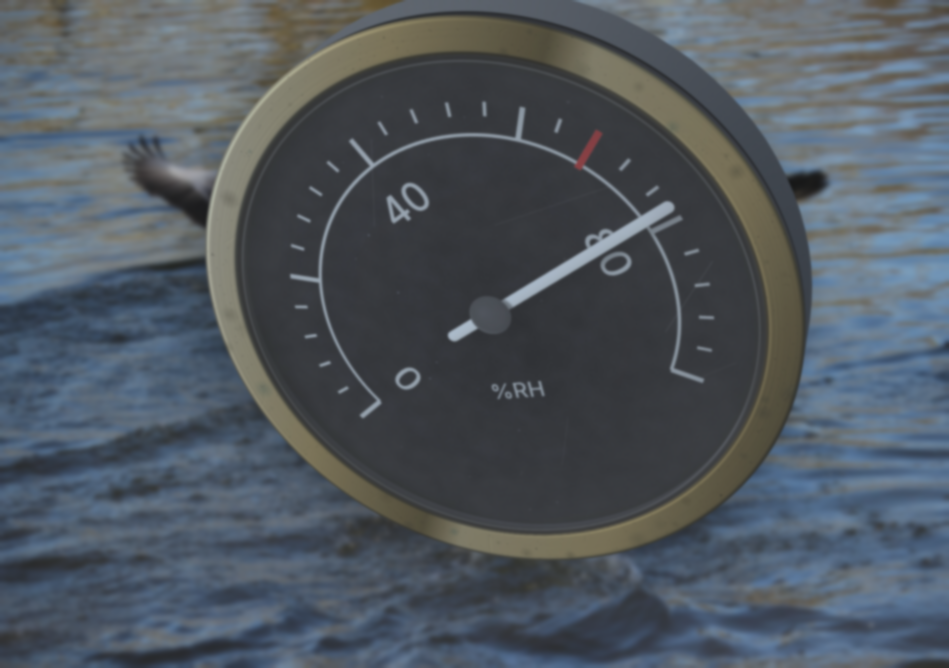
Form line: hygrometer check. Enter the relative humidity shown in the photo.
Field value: 78 %
